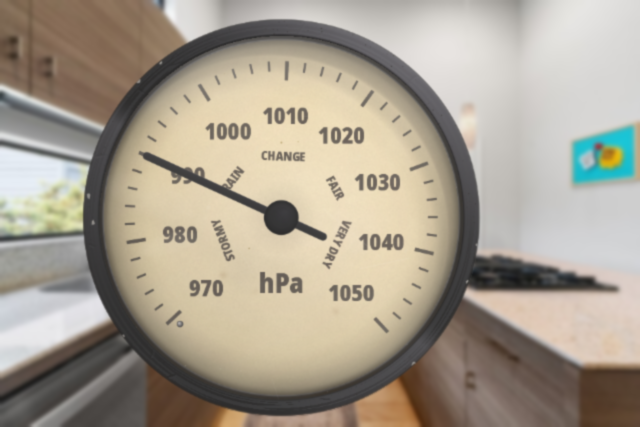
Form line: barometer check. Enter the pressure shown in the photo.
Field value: 990 hPa
